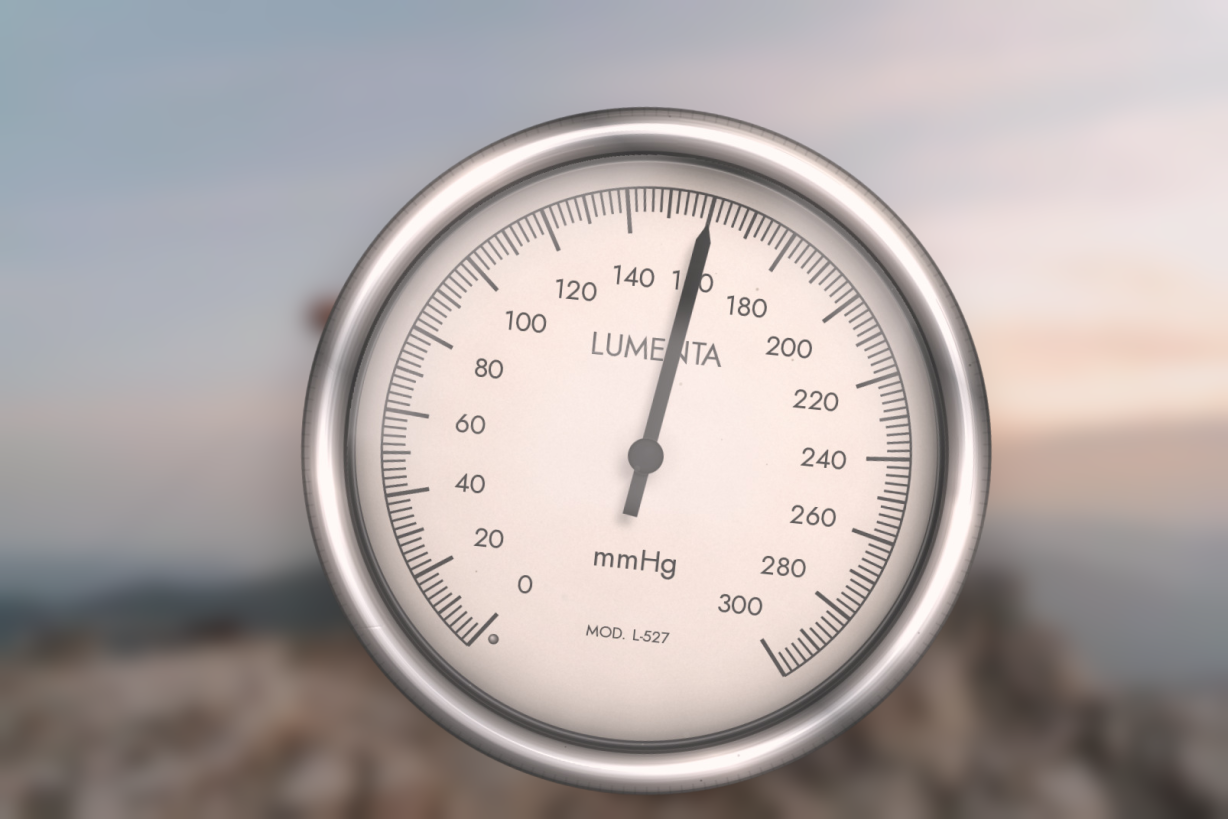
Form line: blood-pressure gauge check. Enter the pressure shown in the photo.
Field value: 160 mmHg
